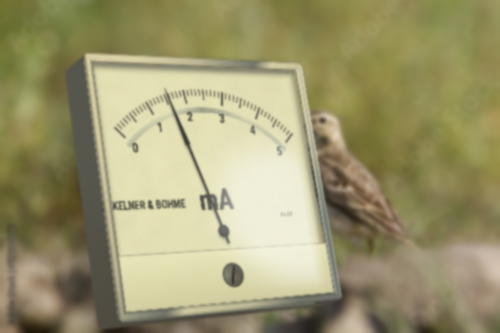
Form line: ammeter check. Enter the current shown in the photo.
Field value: 1.5 mA
